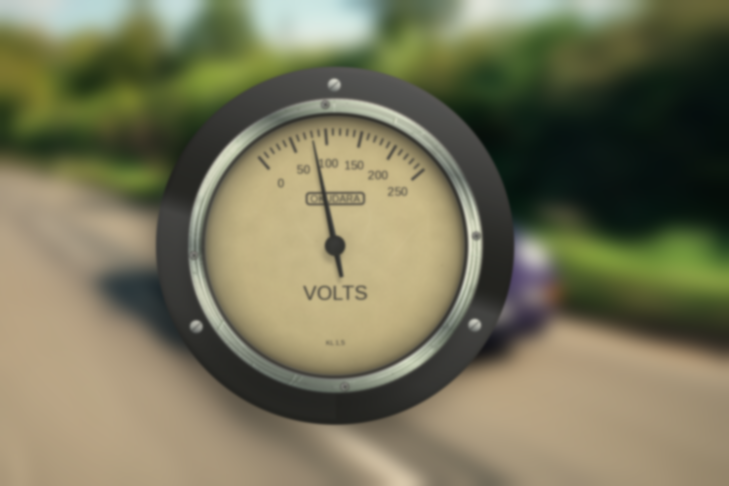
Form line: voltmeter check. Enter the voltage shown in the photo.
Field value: 80 V
